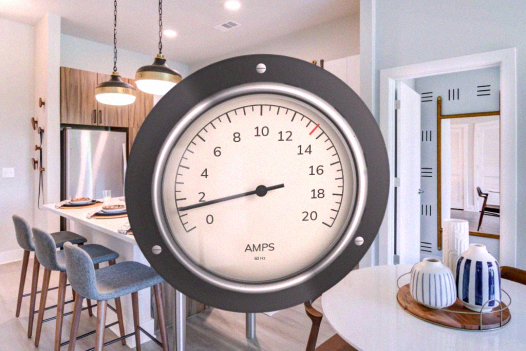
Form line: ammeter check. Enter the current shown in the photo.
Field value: 1.5 A
